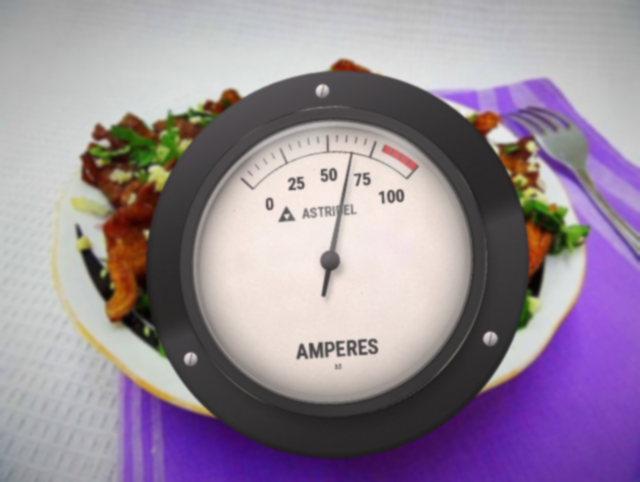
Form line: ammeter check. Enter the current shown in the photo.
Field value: 65 A
